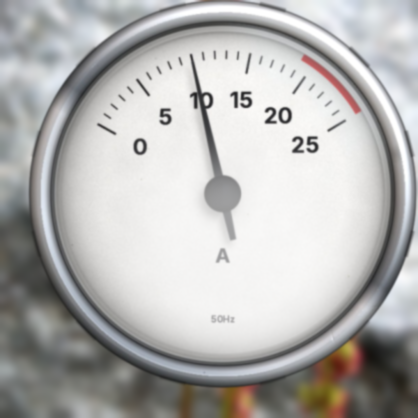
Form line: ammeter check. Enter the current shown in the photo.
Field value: 10 A
